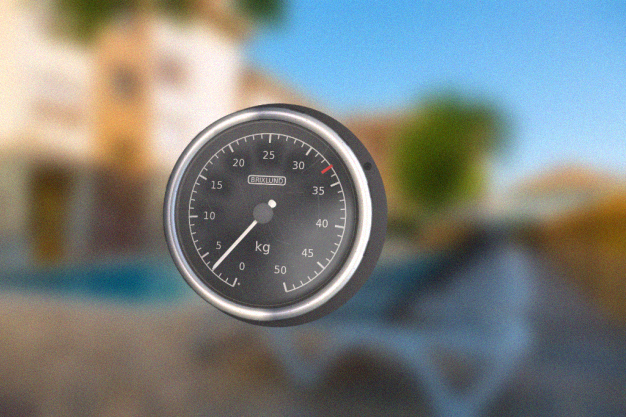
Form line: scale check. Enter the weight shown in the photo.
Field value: 3 kg
